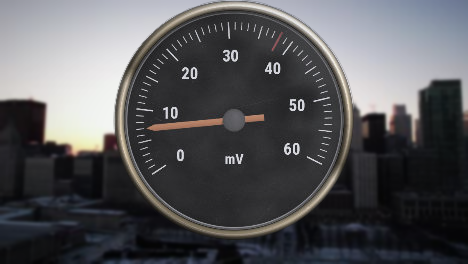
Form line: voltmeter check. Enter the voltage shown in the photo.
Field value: 7 mV
